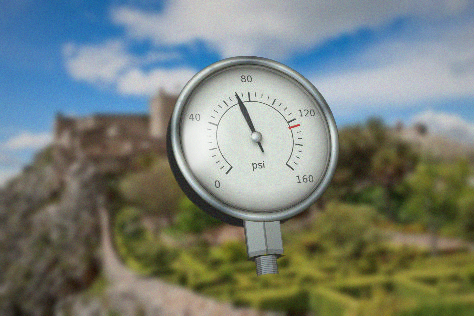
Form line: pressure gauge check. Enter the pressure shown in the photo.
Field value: 70 psi
